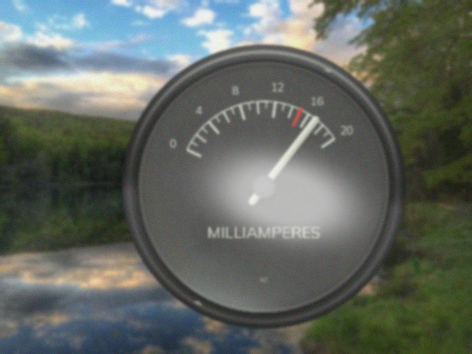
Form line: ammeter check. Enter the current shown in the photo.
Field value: 17 mA
